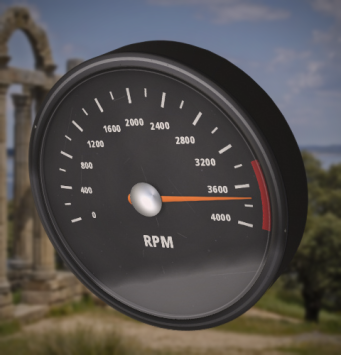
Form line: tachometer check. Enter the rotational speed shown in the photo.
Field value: 3700 rpm
